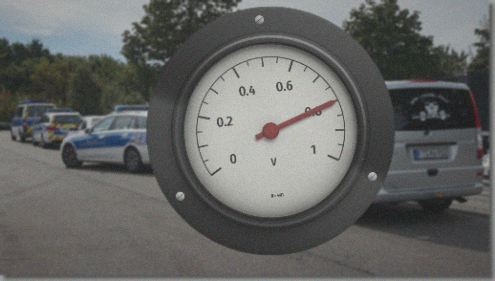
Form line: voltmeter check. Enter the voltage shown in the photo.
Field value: 0.8 V
